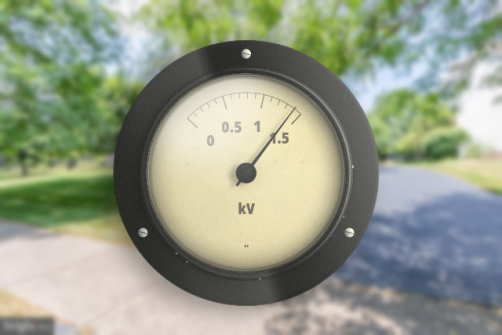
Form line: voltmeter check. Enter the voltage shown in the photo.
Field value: 1.4 kV
